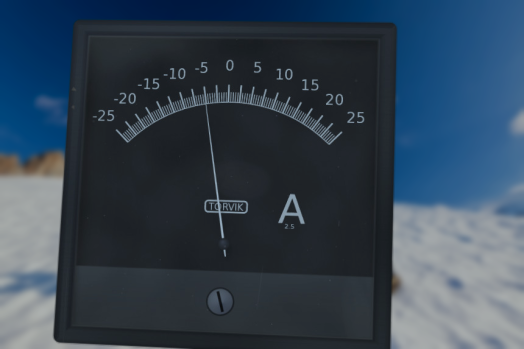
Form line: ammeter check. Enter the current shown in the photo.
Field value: -5 A
